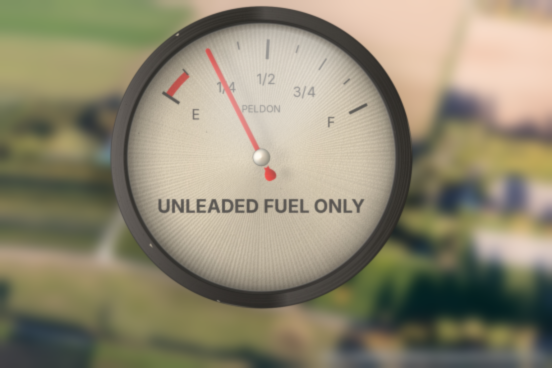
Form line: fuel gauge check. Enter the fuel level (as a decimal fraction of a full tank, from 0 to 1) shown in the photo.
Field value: 0.25
